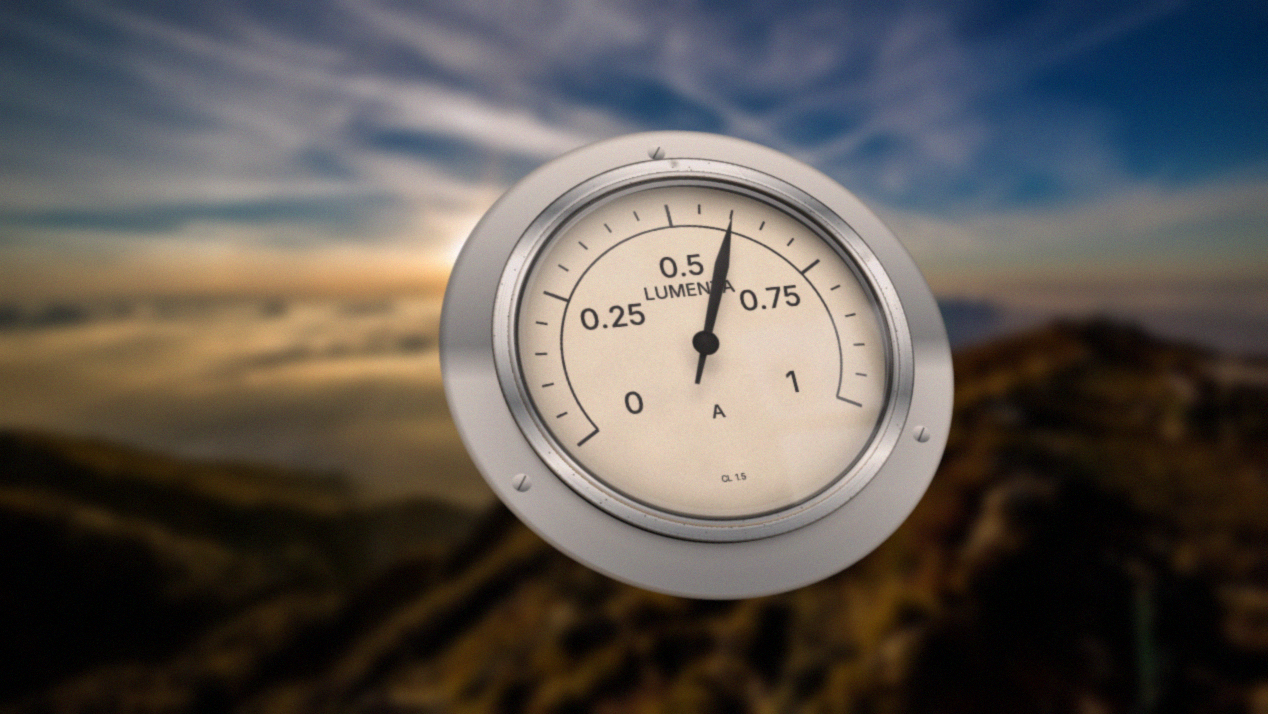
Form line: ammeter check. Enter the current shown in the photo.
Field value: 0.6 A
